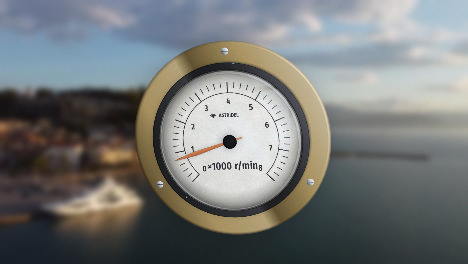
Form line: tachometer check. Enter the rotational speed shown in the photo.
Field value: 800 rpm
